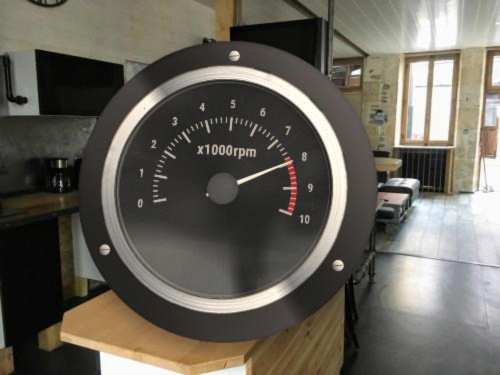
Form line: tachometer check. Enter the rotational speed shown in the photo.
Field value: 8000 rpm
